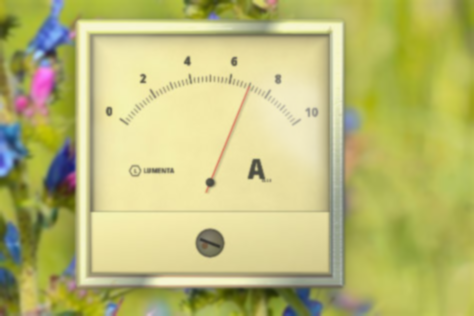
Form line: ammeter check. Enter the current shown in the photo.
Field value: 7 A
